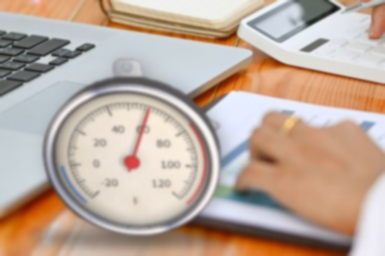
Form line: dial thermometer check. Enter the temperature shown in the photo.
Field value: 60 °F
